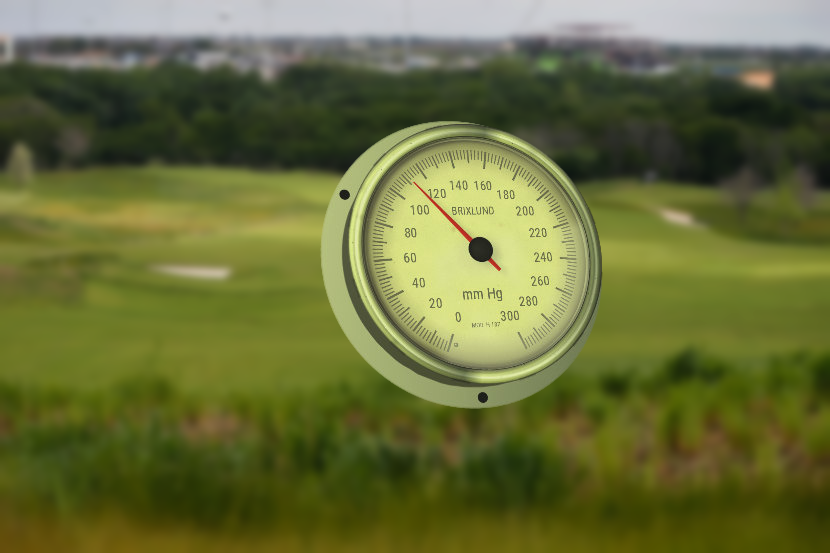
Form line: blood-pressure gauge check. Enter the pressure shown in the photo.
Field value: 110 mmHg
